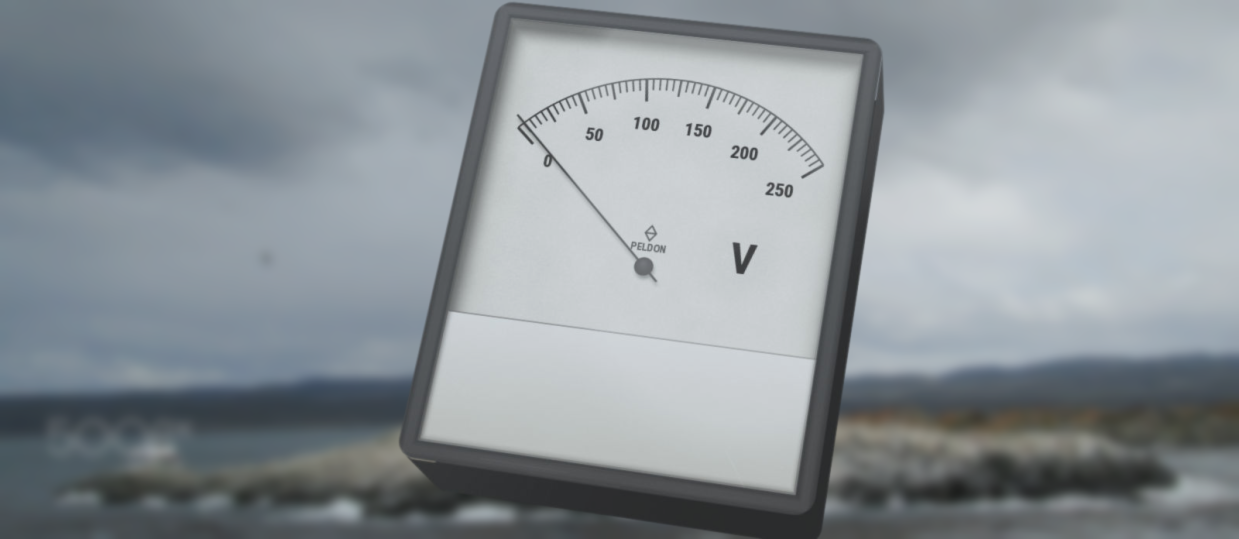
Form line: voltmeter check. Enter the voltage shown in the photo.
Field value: 5 V
